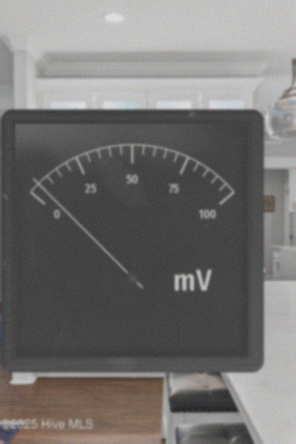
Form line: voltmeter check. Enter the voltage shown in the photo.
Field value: 5 mV
